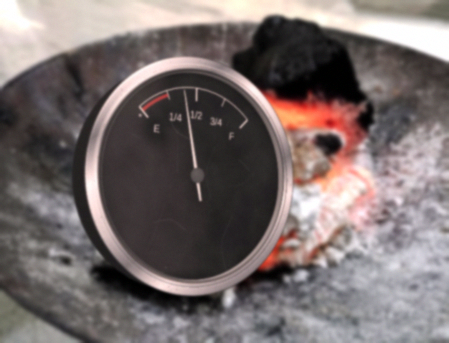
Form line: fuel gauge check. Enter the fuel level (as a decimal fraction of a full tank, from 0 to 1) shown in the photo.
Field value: 0.375
